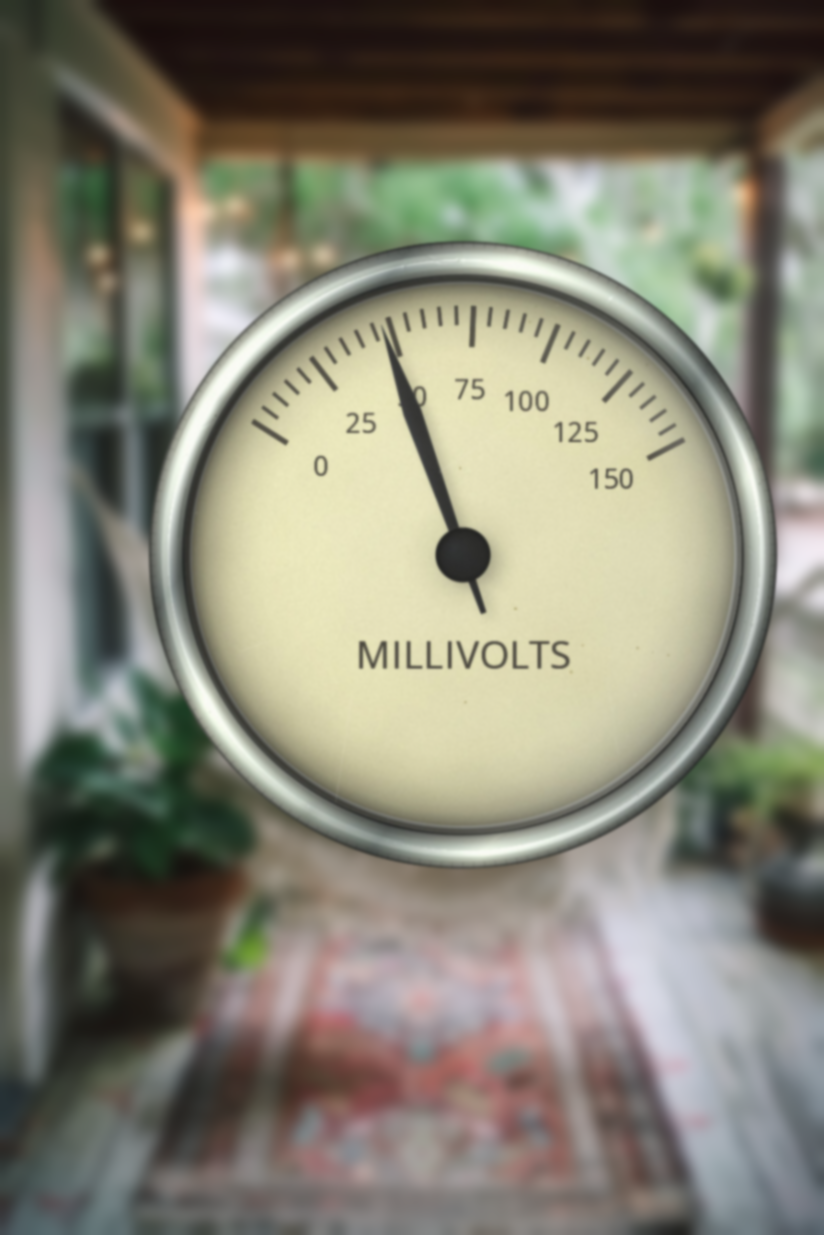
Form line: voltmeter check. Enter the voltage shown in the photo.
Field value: 47.5 mV
